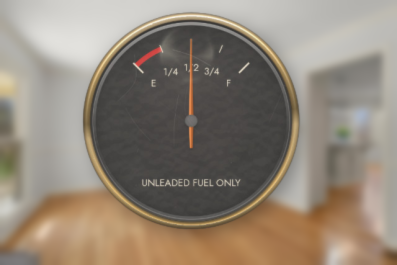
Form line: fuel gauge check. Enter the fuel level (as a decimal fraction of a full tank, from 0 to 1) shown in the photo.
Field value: 0.5
